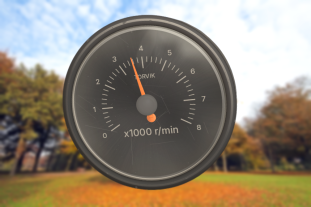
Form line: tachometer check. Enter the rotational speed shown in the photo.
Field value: 3600 rpm
